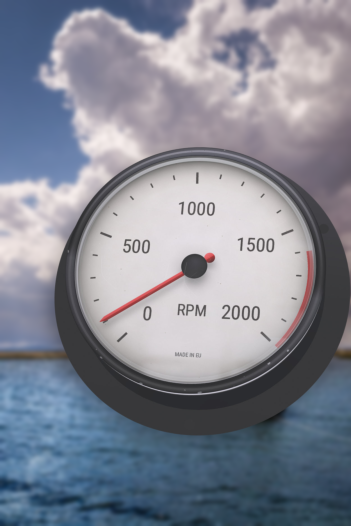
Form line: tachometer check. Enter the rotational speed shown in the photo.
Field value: 100 rpm
